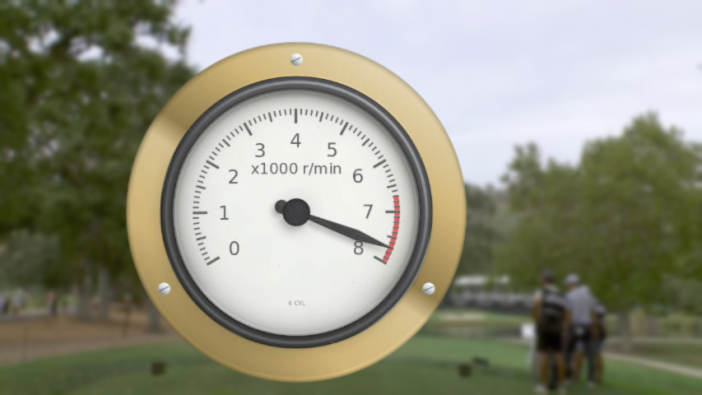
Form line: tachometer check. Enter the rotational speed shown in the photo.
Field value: 7700 rpm
